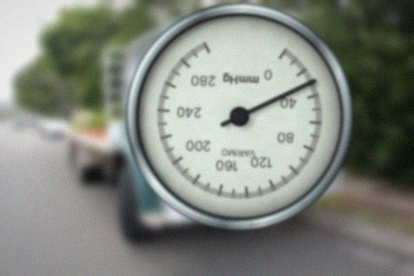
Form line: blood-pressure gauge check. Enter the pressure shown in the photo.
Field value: 30 mmHg
